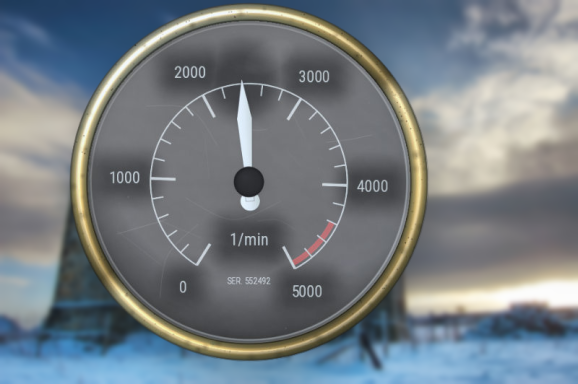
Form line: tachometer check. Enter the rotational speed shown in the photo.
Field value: 2400 rpm
